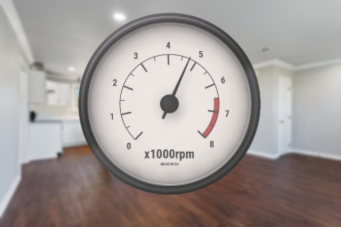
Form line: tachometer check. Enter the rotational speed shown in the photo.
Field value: 4750 rpm
